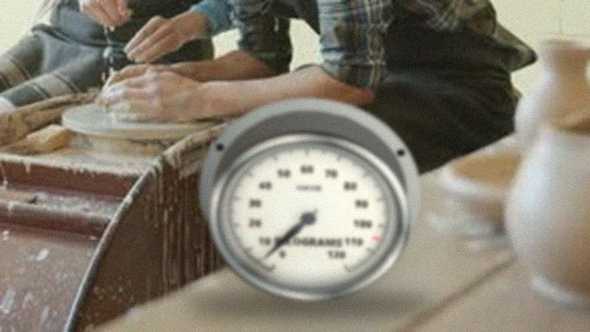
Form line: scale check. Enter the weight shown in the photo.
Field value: 5 kg
